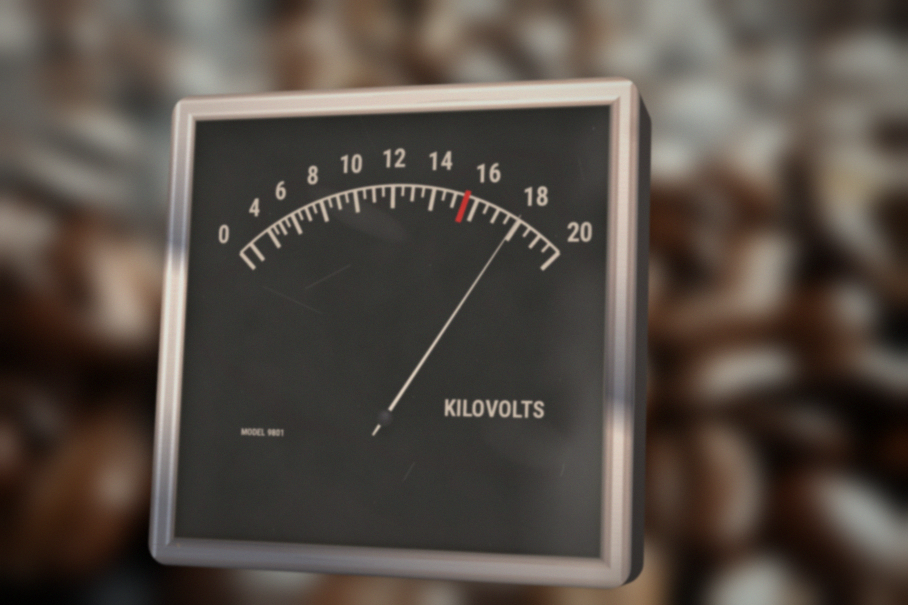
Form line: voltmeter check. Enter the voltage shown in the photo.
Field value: 18 kV
